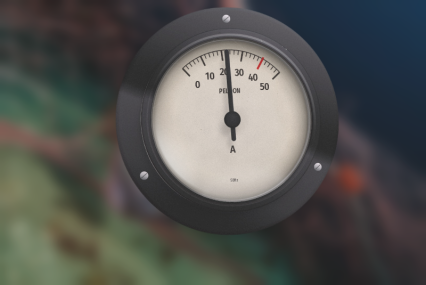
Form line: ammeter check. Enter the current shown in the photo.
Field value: 22 A
